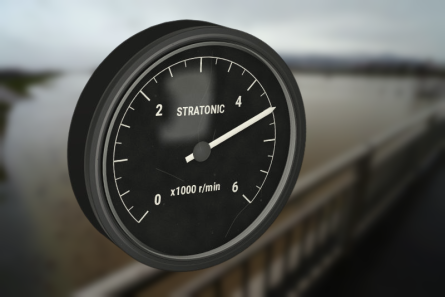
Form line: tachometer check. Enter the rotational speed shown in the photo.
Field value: 4500 rpm
